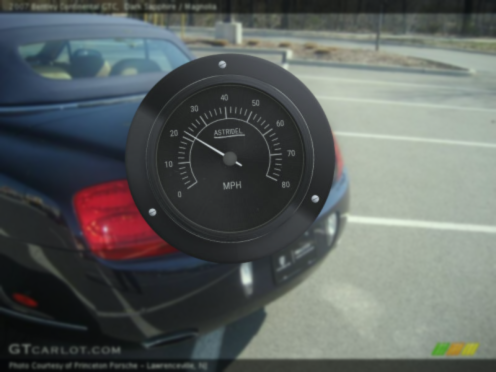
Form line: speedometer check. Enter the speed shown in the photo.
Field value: 22 mph
